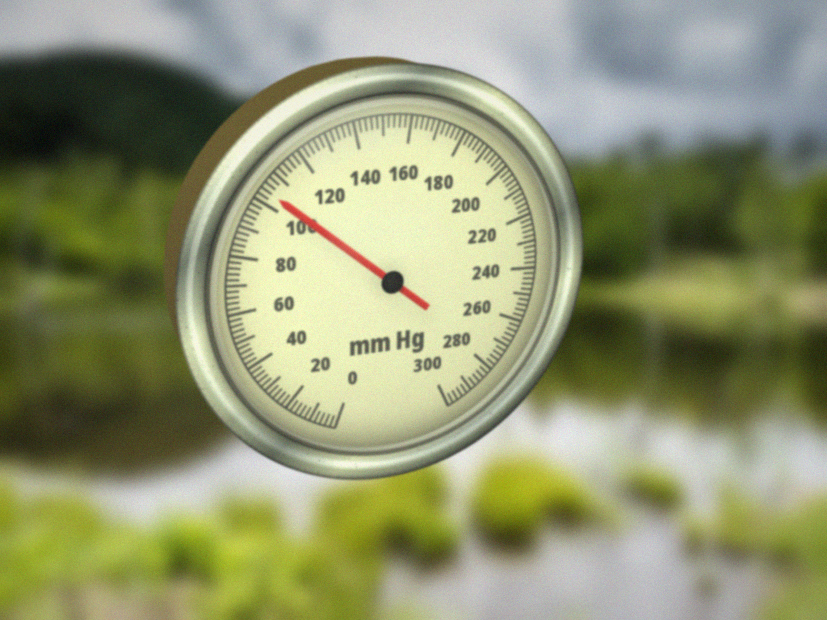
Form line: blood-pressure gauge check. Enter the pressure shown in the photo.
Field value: 104 mmHg
